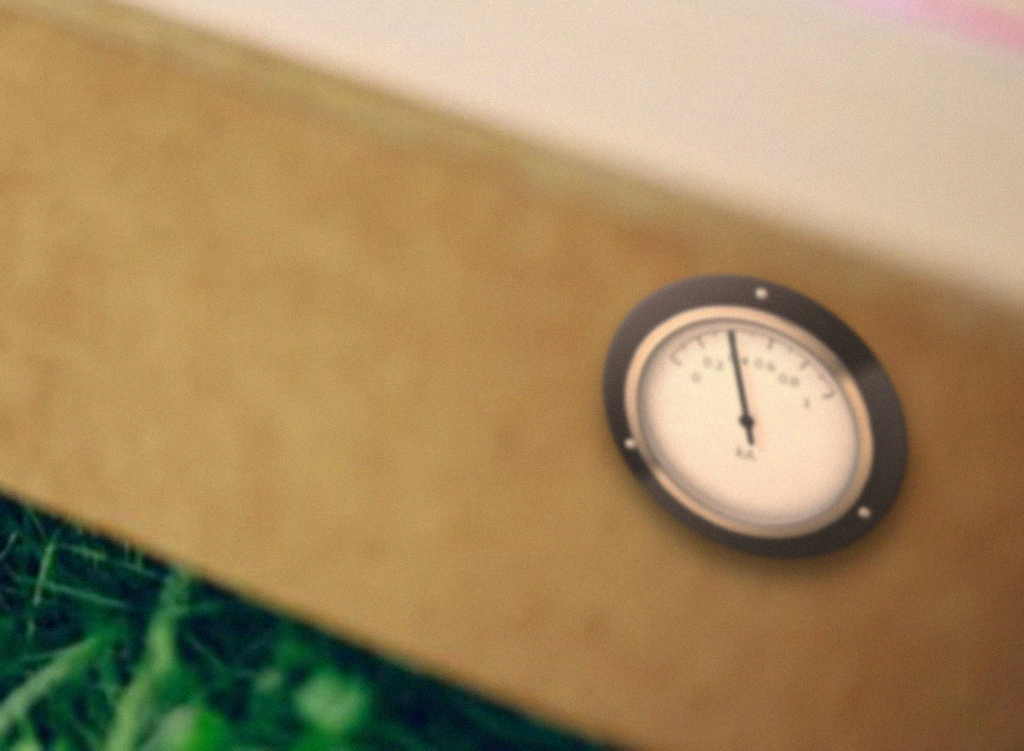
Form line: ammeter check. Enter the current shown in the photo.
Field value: 0.4 kA
